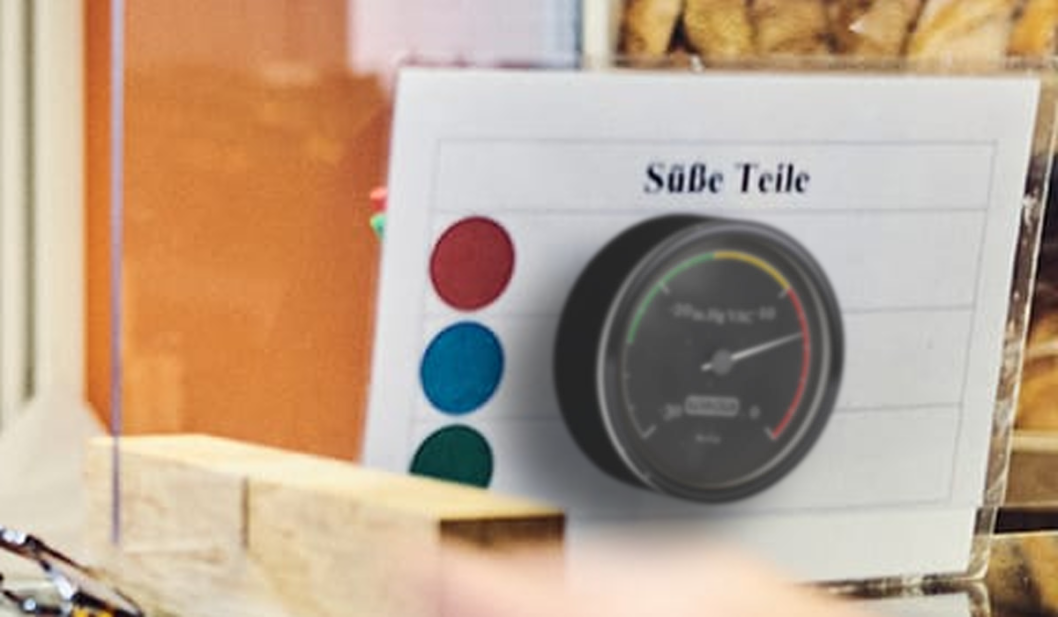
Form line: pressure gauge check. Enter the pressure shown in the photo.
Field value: -7 inHg
